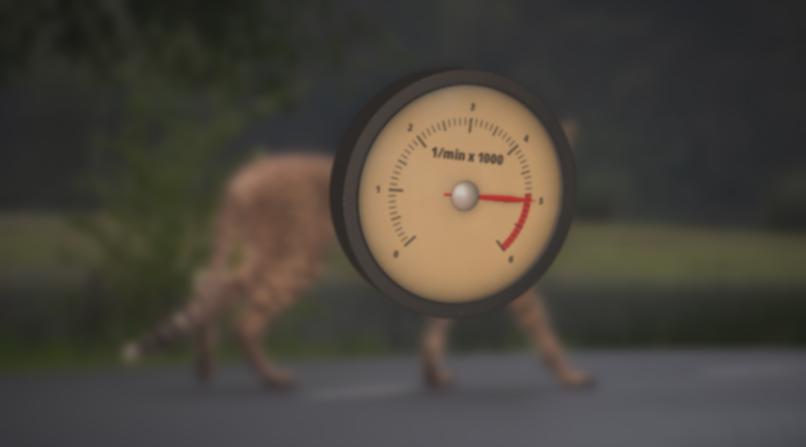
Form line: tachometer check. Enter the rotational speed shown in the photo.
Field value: 5000 rpm
